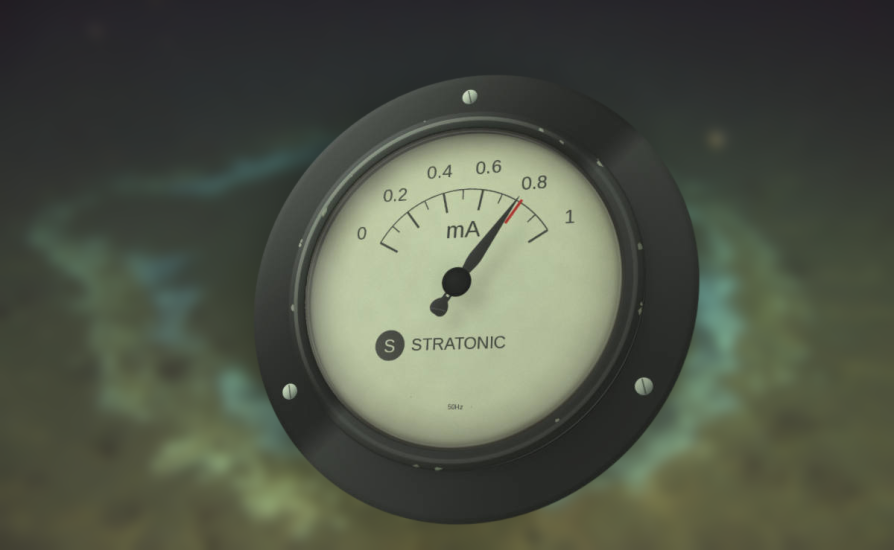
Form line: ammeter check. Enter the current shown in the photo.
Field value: 0.8 mA
